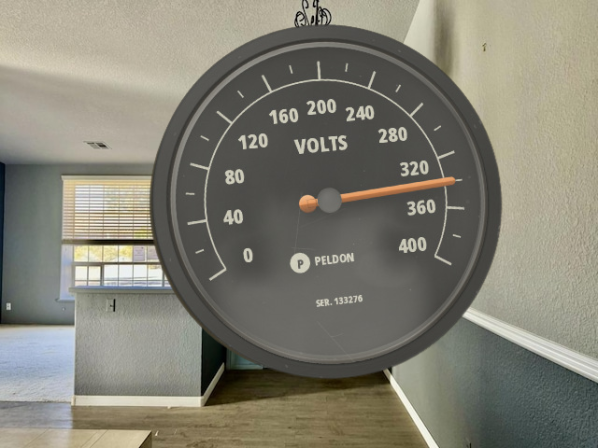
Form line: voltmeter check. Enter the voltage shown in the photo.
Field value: 340 V
